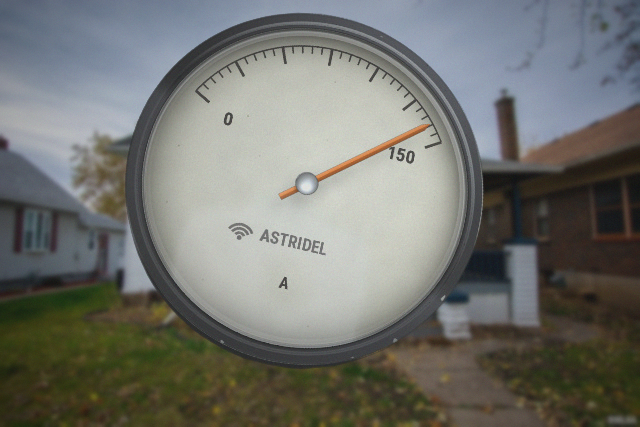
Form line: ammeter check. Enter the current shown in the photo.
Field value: 140 A
